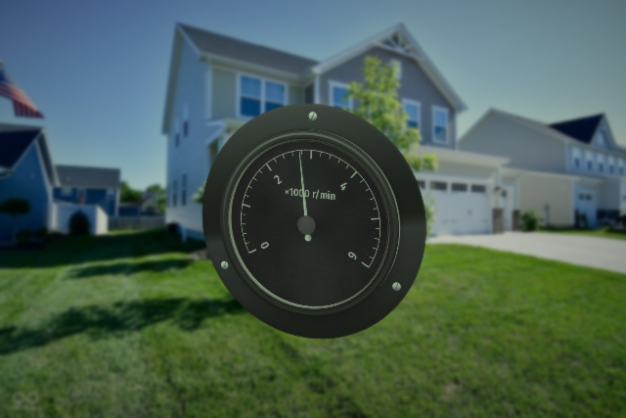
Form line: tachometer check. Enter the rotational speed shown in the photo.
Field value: 2800 rpm
